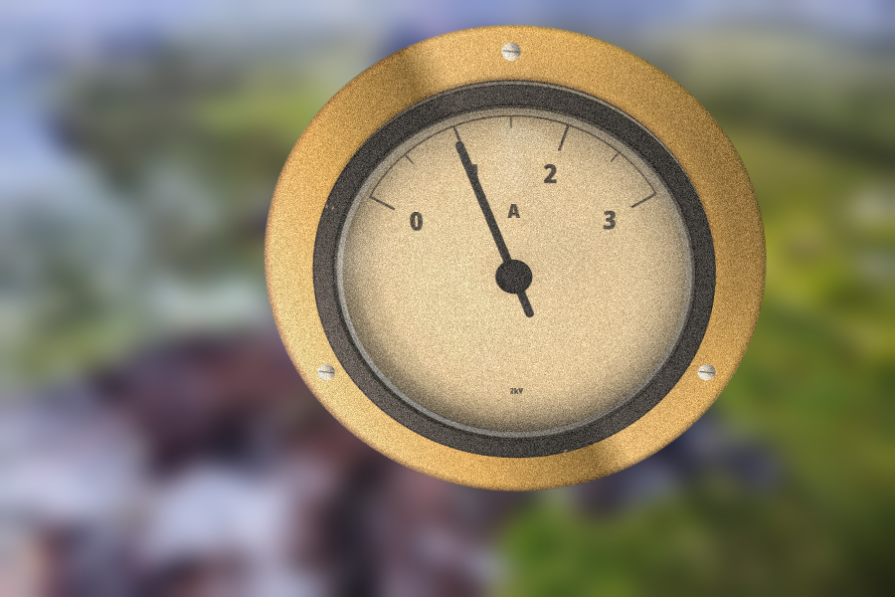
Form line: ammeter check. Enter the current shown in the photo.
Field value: 1 A
